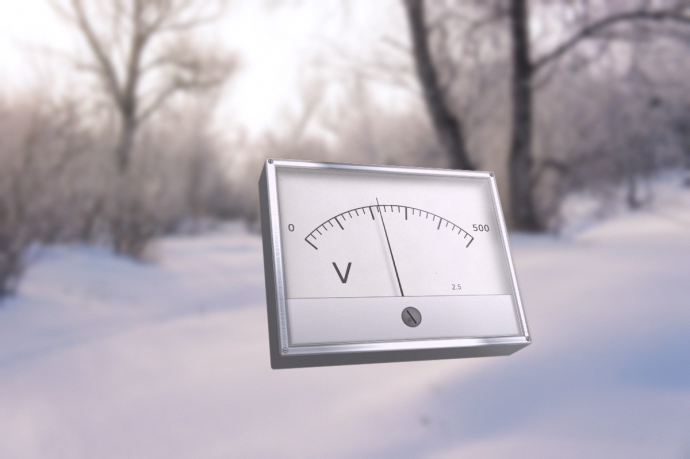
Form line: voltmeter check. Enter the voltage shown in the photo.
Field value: 220 V
